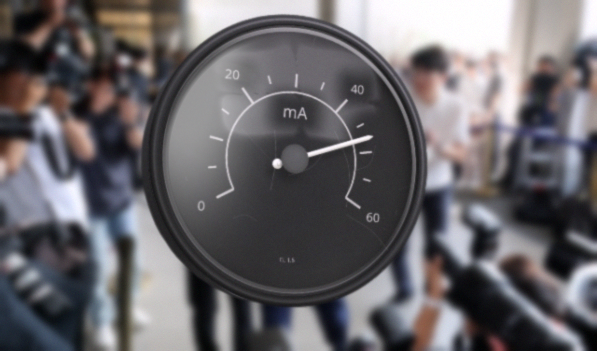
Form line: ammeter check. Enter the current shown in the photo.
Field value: 47.5 mA
